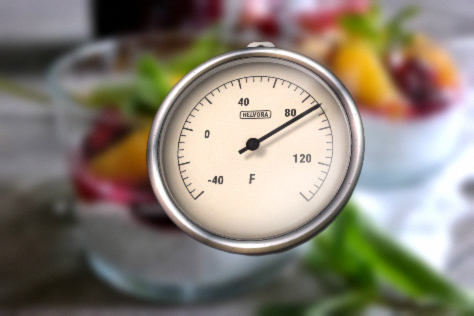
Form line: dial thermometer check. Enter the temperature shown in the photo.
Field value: 88 °F
